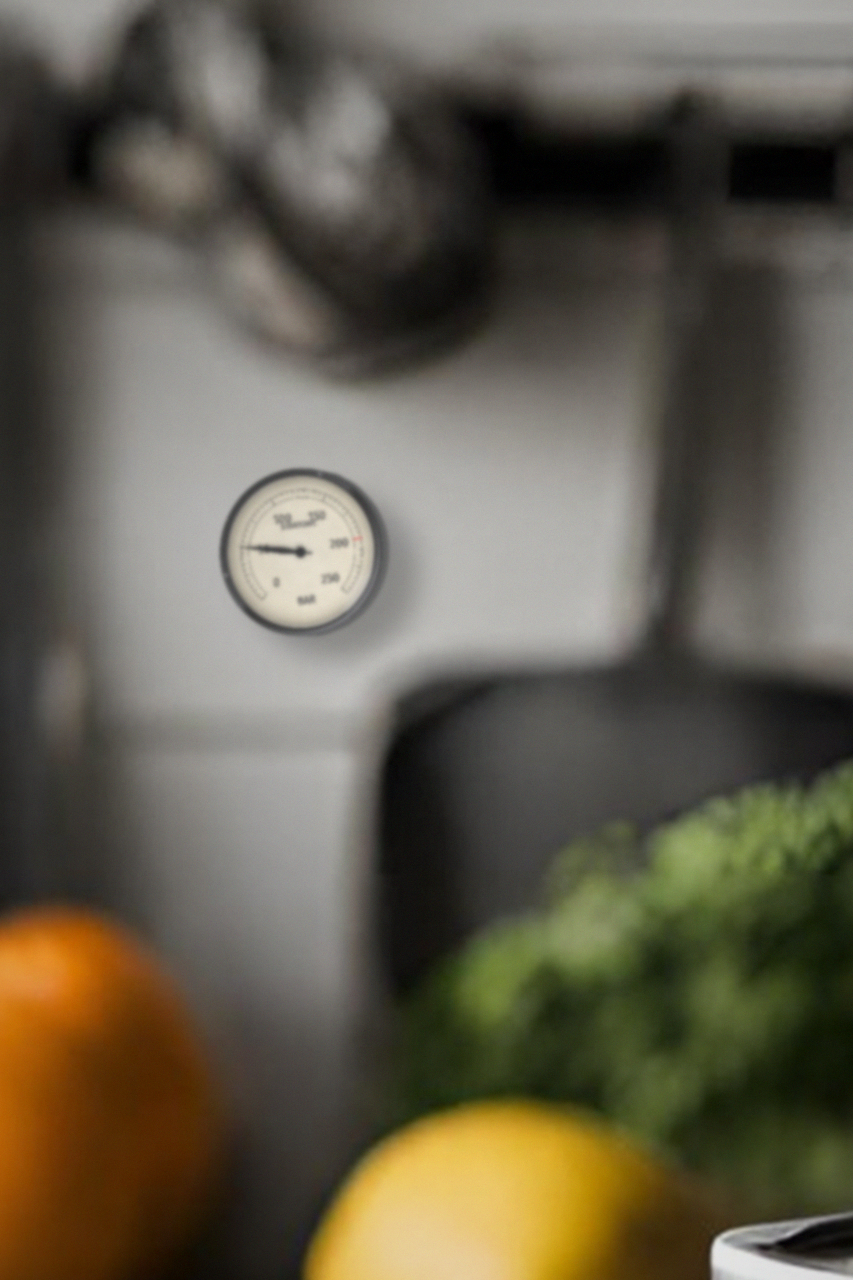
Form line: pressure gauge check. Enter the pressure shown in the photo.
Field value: 50 bar
